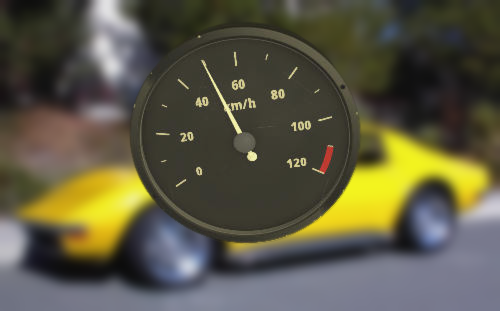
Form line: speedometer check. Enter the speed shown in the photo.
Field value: 50 km/h
